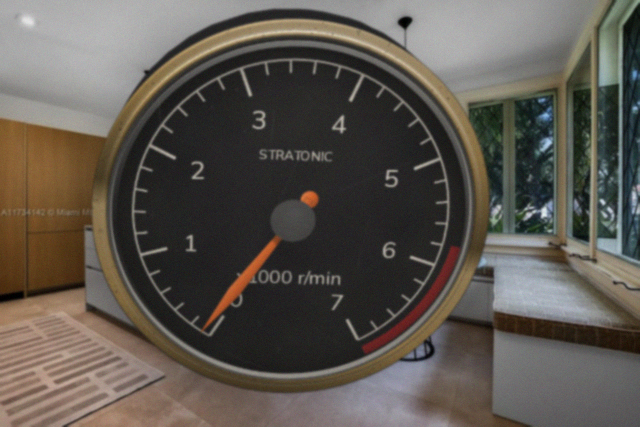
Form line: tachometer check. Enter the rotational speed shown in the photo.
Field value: 100 rpm
